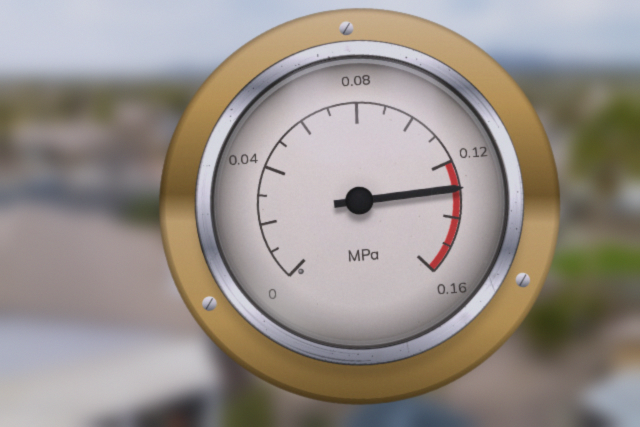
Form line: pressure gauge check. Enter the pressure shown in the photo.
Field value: 0.13 MPa
